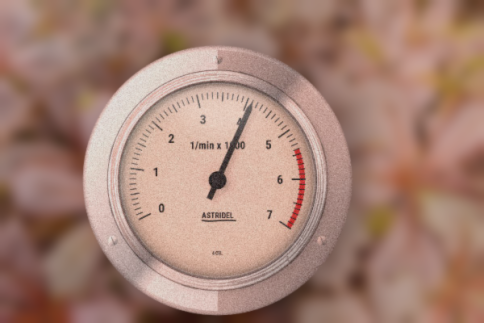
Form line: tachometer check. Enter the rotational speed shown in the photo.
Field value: 4100 rpm
